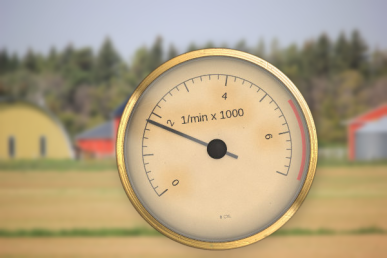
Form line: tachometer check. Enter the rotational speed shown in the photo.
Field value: 1800 rpm
